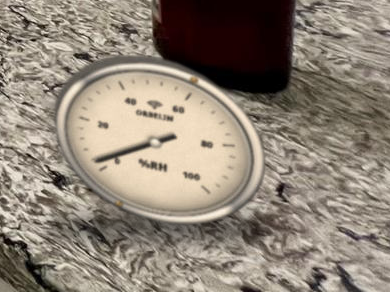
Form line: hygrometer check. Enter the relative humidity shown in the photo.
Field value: 4 %
